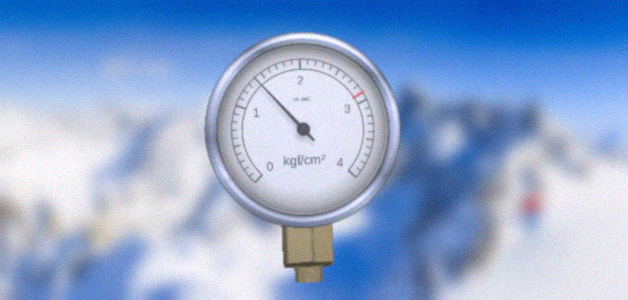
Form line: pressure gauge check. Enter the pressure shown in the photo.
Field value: 1.4 kg/cm²
